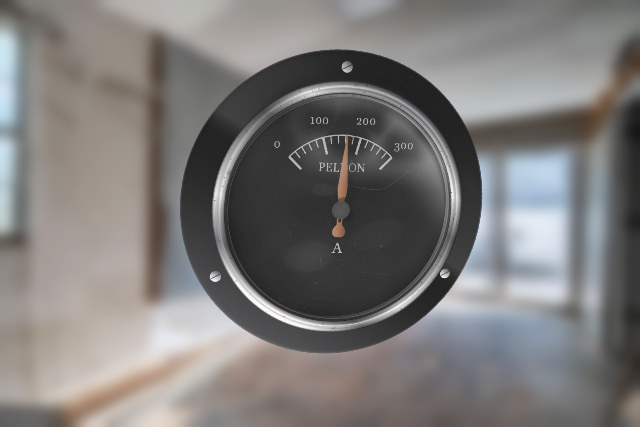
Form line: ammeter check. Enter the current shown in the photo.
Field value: 160 A
